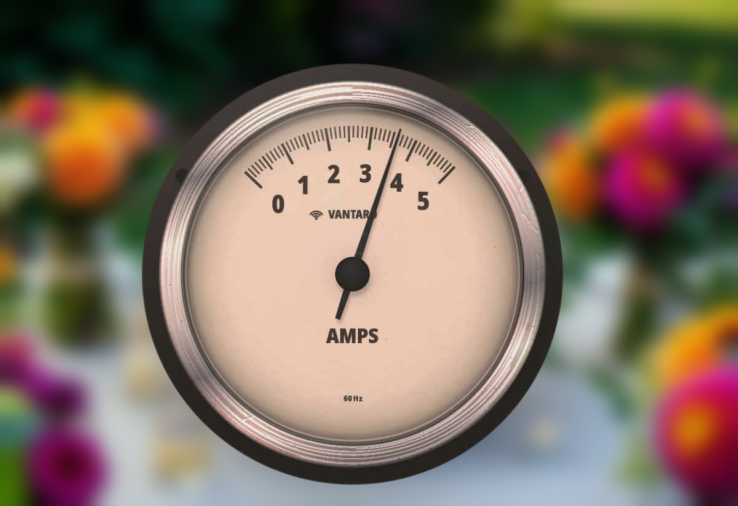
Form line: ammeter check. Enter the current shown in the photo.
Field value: 3.6 A
